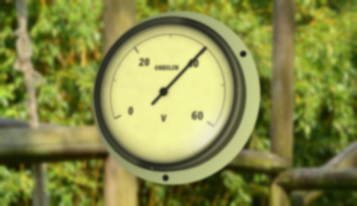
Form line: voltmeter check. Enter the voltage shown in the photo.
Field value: 40 V
